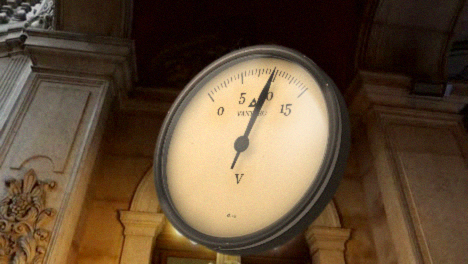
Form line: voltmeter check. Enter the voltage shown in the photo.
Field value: 10 V
